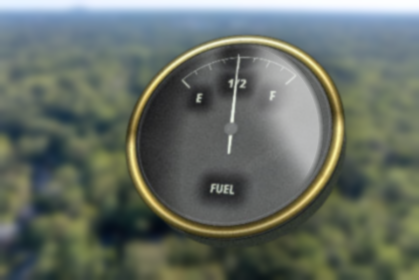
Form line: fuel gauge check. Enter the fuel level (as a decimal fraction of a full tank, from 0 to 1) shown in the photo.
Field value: 0.5
